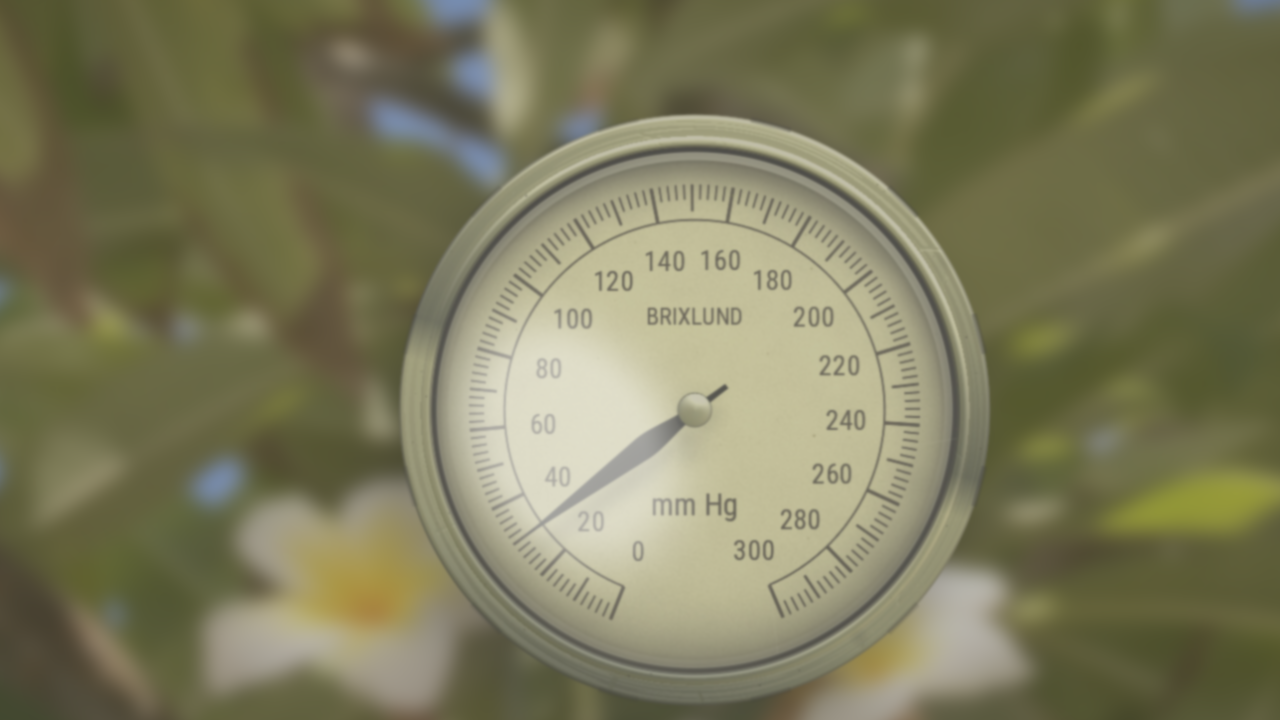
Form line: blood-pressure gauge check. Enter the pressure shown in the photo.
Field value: 30 mmHg
